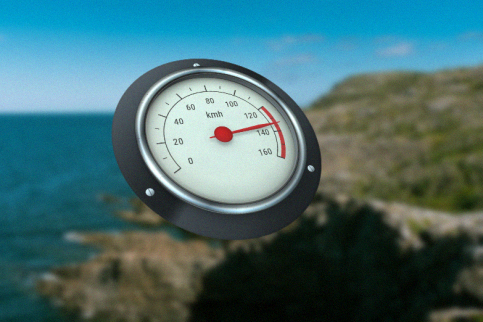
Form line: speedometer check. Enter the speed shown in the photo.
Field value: 135 km/h
